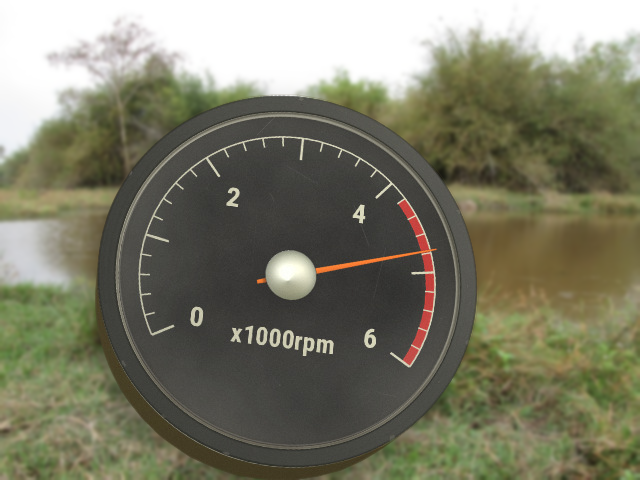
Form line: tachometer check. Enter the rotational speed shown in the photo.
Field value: 4800 rpm
